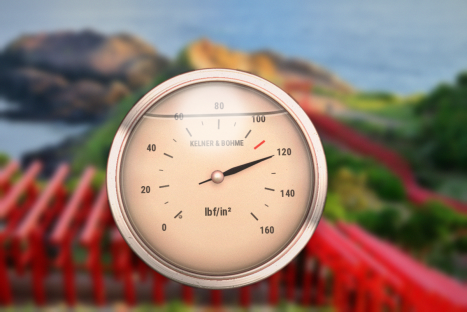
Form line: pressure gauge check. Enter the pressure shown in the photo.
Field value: 120 psi
